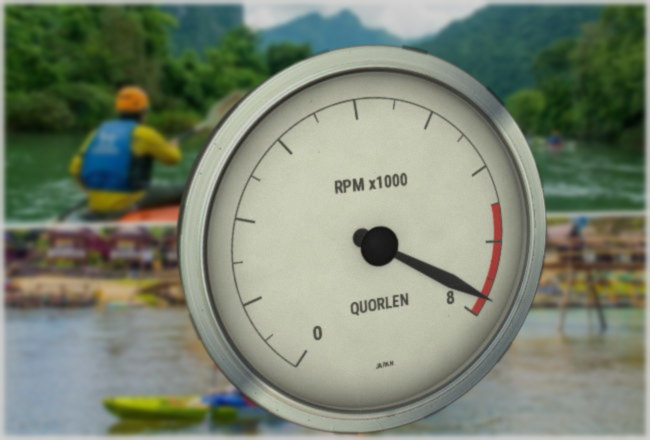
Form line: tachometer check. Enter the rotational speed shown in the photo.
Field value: 7750 rpm
